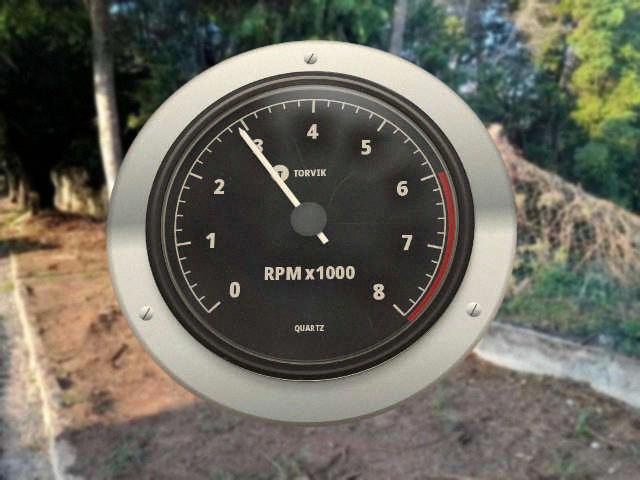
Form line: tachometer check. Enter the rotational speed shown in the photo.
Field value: 2900 rpm
